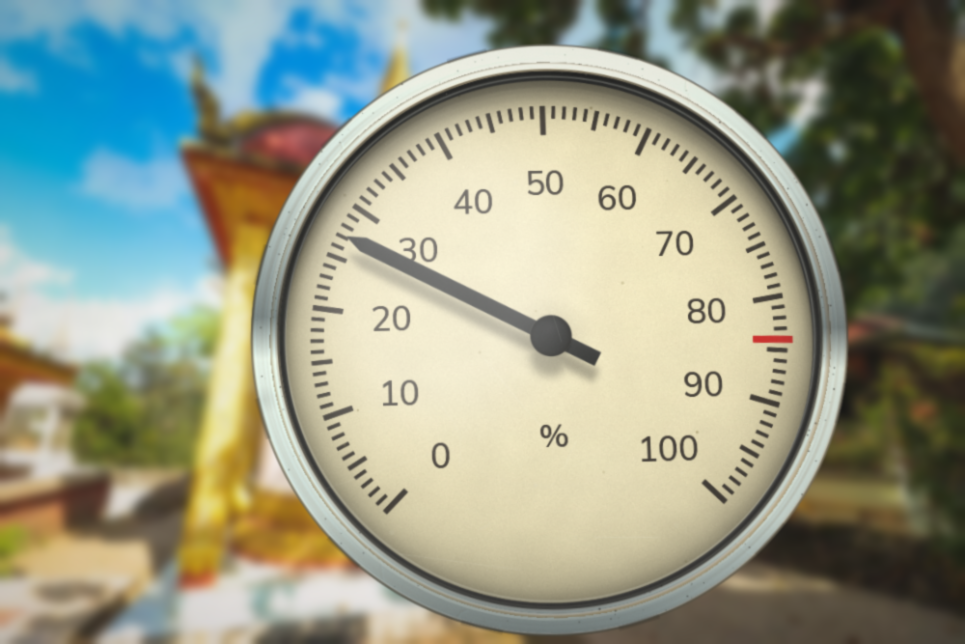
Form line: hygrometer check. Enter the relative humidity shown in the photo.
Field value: 27 %
